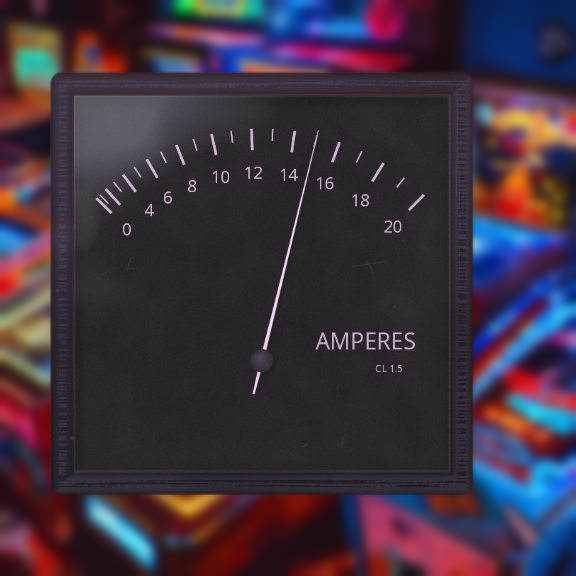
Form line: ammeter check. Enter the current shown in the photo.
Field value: 15 A
